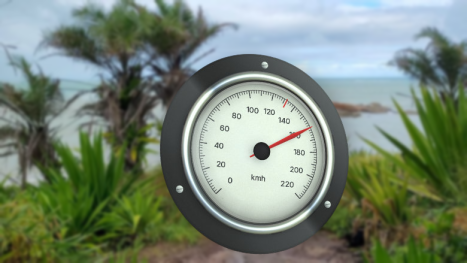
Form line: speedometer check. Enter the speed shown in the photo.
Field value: 160 km/h
